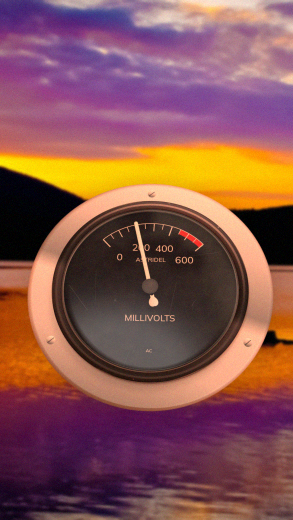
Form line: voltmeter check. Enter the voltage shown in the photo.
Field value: 200 mV
